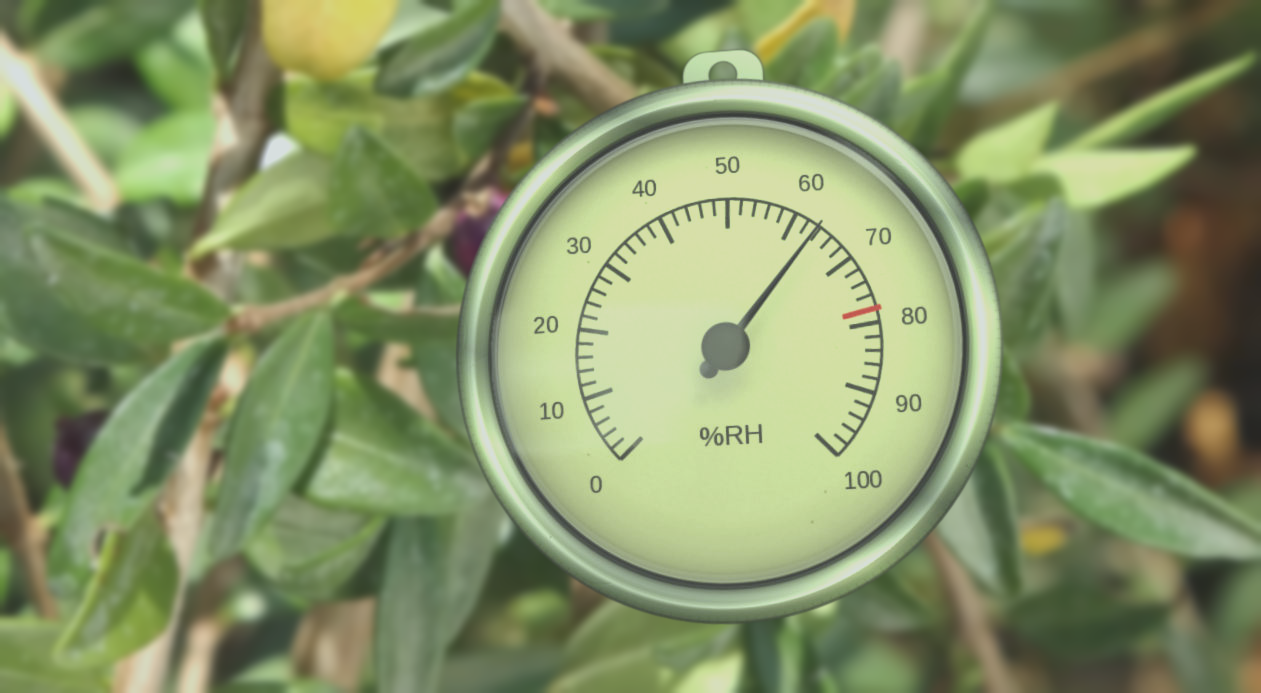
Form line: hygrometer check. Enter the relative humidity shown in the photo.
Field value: 64 %
